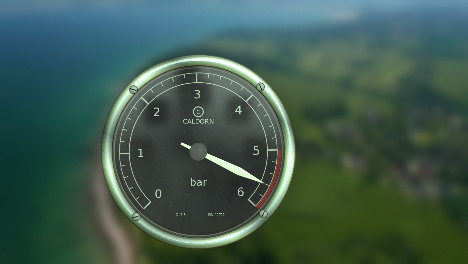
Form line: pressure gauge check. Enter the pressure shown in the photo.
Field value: 5.6 bar
